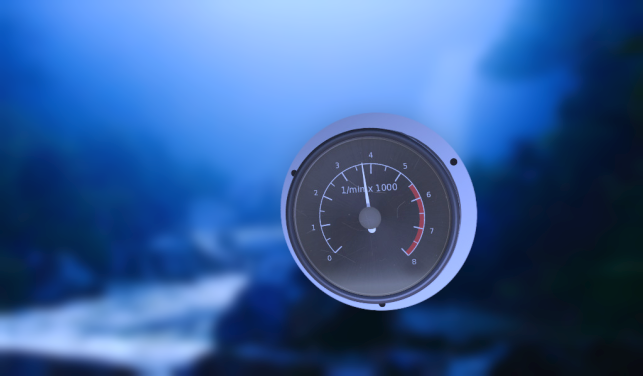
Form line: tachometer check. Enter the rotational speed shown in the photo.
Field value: 3750 rpm
